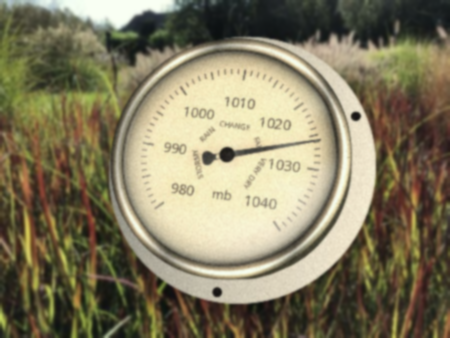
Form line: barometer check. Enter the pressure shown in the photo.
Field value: 1026 mbar
